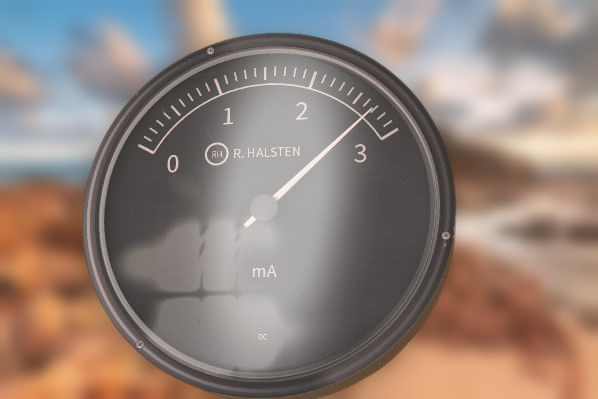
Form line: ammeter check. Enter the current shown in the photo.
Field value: 2.7 mA
